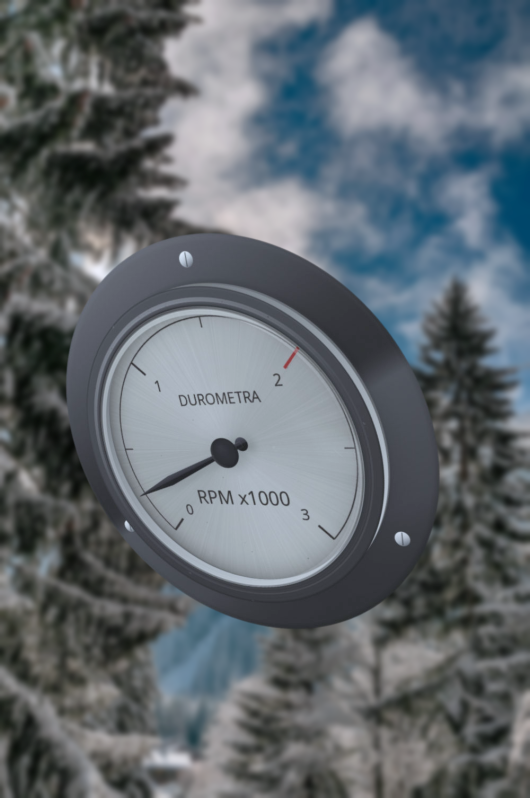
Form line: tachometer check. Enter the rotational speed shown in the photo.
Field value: 250 rpm
